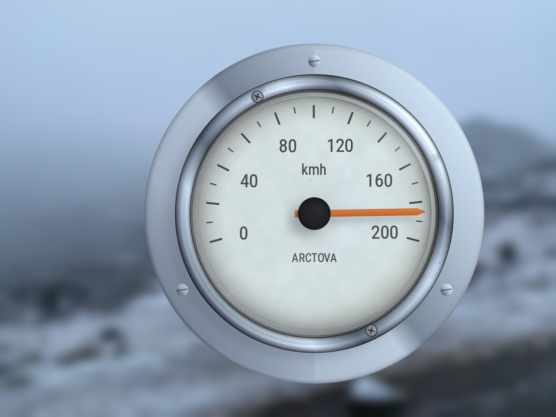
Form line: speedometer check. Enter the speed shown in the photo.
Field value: 185 km/h
